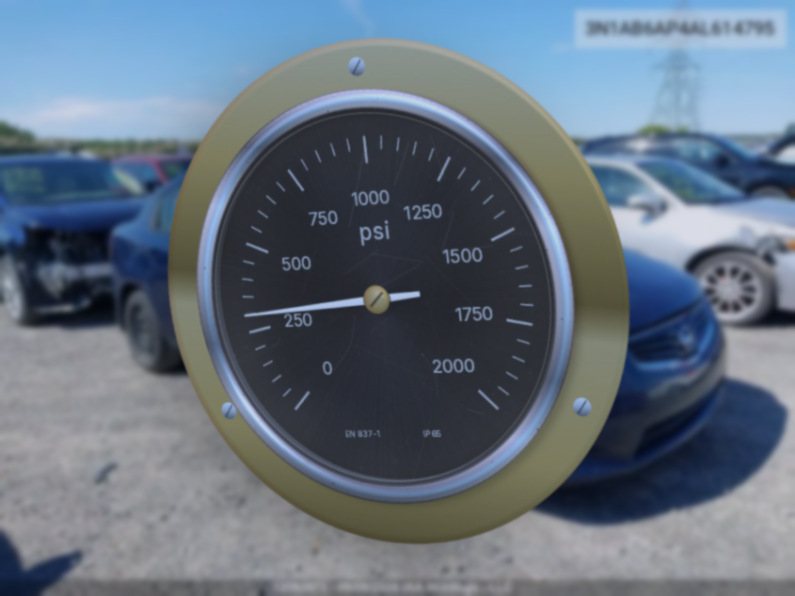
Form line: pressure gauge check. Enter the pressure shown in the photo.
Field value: 300 psi
